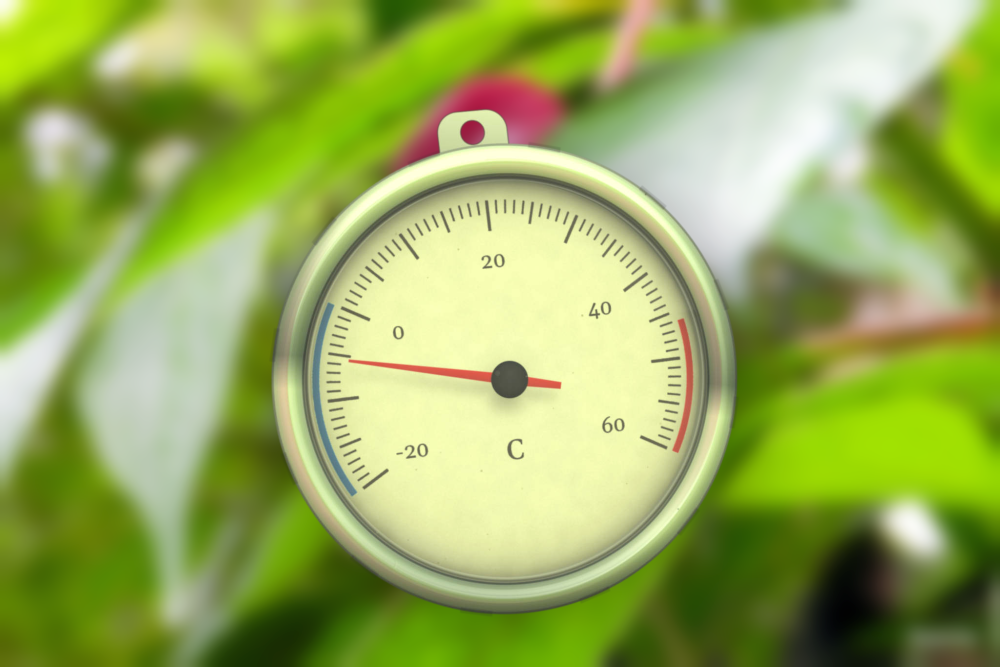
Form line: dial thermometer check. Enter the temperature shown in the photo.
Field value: -5.5 °C
